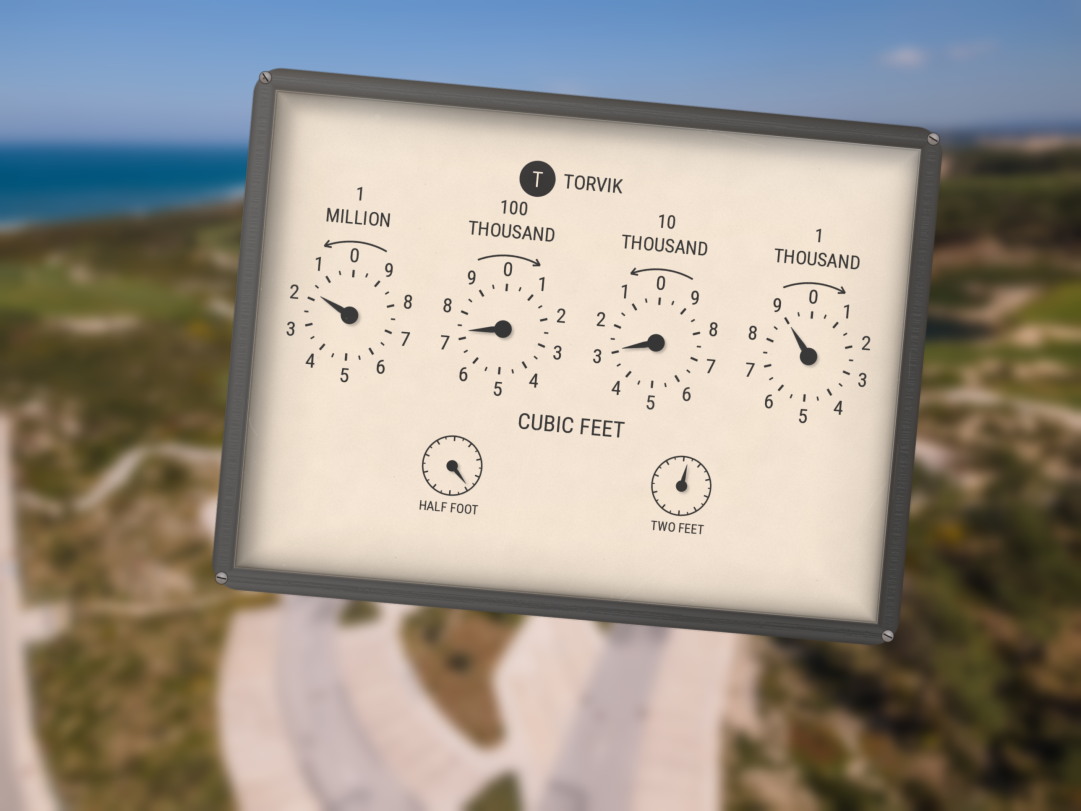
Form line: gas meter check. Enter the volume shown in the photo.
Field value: 172900 ft³
